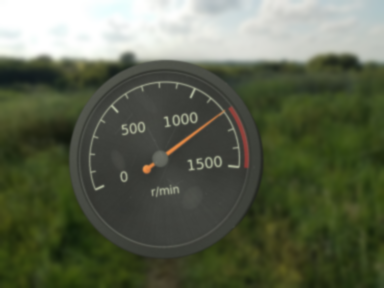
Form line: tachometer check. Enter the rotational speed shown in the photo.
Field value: 1200 rpm
